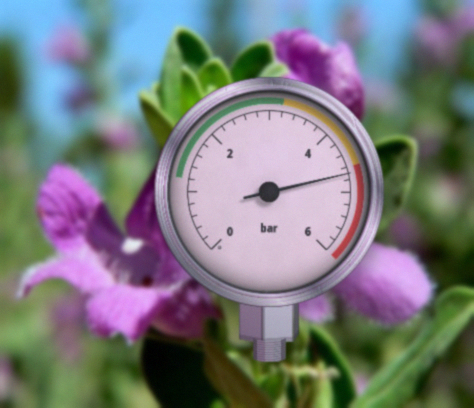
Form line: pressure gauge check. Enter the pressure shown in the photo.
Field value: 4.7 bar
